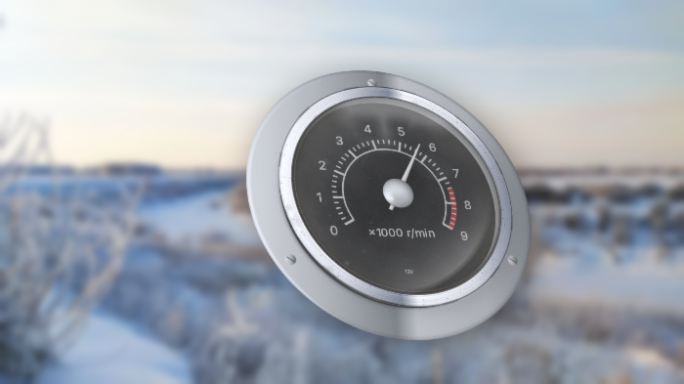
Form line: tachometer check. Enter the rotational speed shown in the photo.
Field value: 5600 rpm
